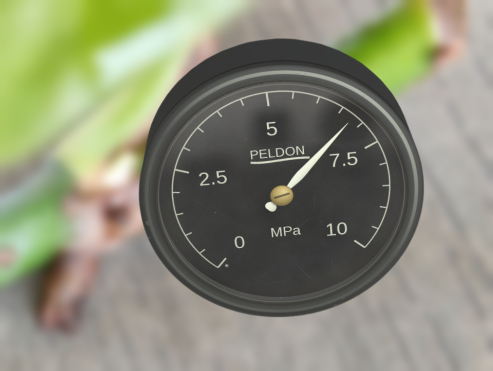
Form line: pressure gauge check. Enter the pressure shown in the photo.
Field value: 6.75 MPa
